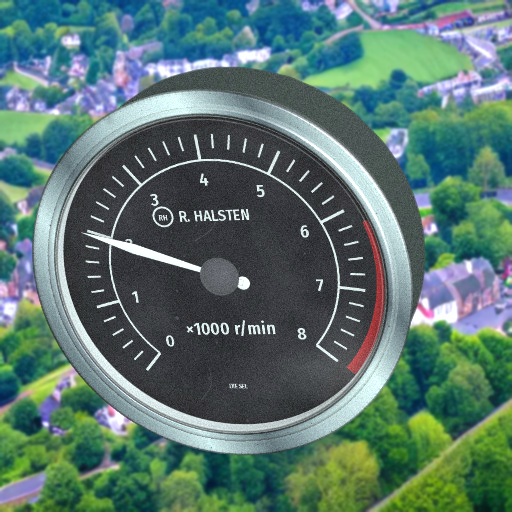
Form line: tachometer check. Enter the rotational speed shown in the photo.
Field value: 2000 rpm
